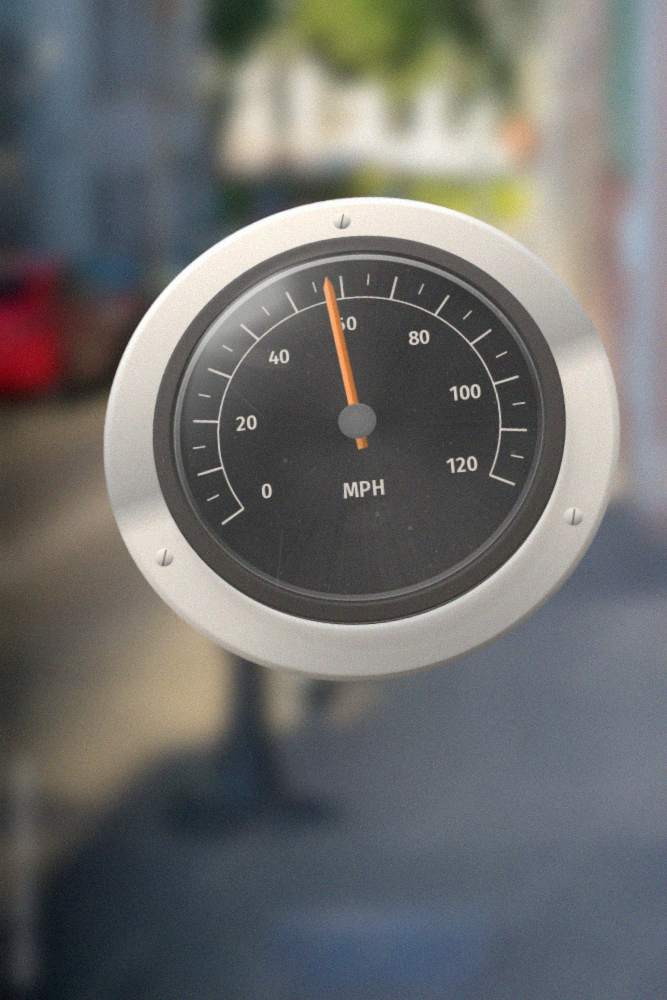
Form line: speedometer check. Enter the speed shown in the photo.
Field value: 57.5 mph
